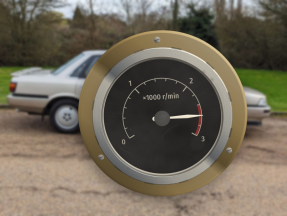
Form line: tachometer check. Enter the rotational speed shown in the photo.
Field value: 2600 rpm
